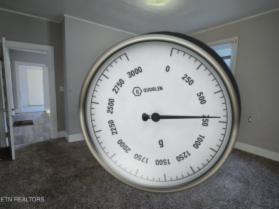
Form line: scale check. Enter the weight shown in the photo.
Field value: 700 g
